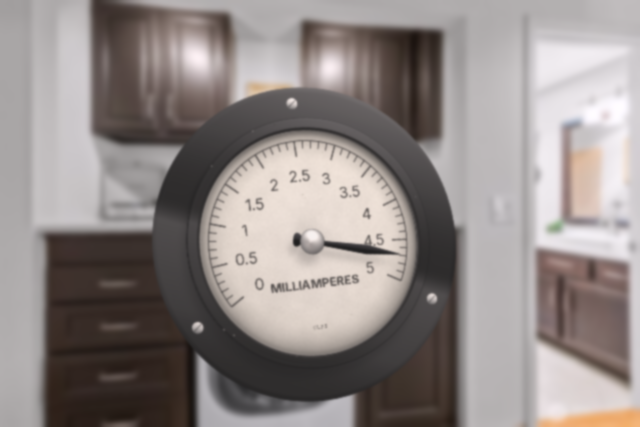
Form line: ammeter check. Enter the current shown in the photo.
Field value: 4.7 mA
